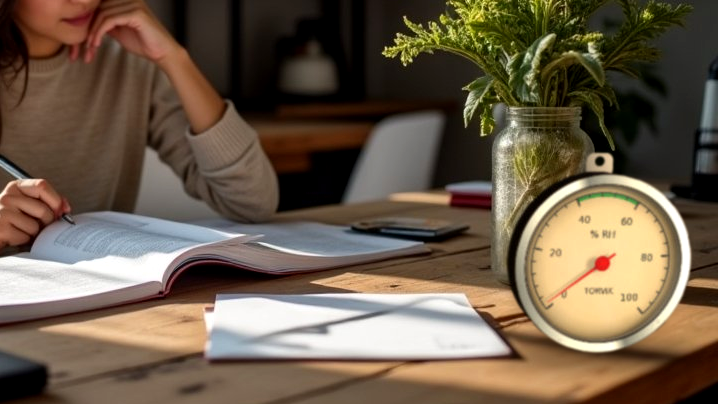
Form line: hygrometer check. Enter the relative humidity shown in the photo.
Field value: 2 %
